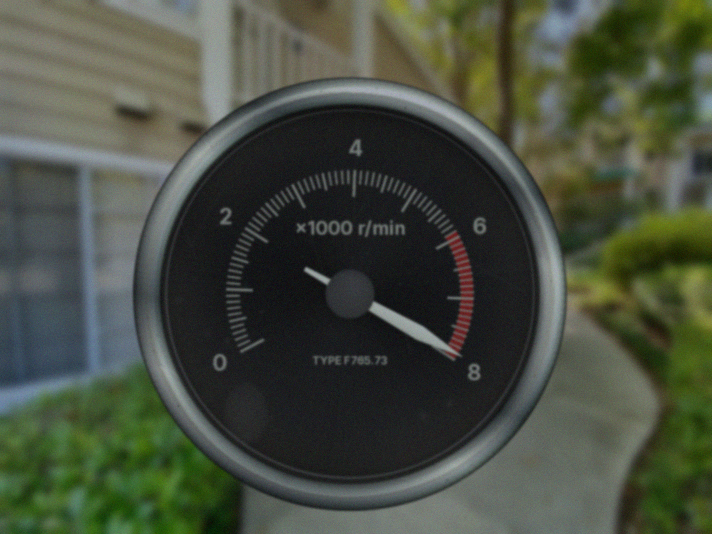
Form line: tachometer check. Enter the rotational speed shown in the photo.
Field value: 7900 rpm
